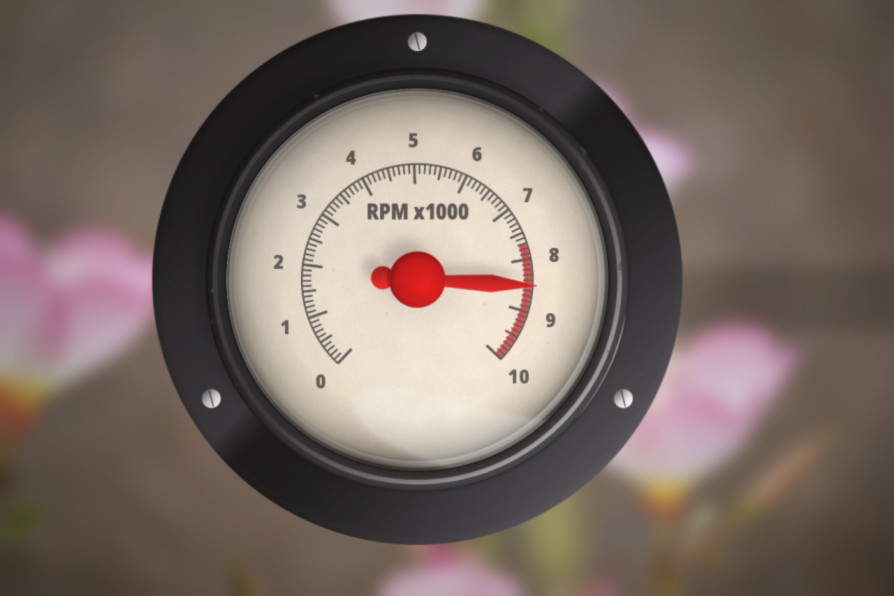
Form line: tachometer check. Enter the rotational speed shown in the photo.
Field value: 8500 rpm
